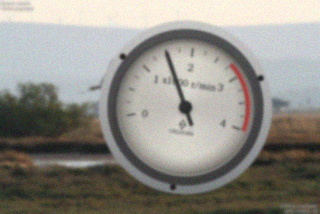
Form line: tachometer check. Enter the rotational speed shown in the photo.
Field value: 1500 rpm
